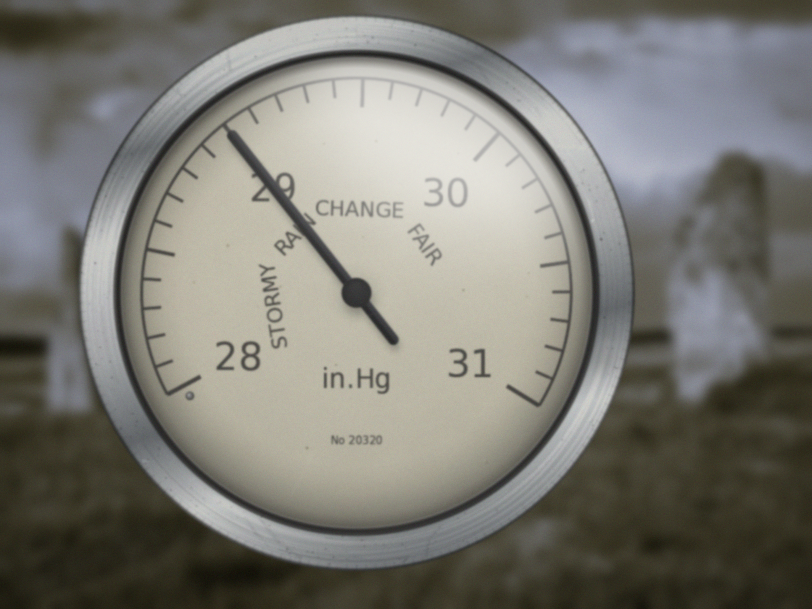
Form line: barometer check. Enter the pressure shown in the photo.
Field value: 29 inHg
